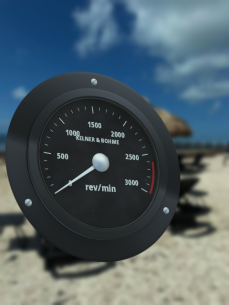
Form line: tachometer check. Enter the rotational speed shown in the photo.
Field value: 0 rpm
